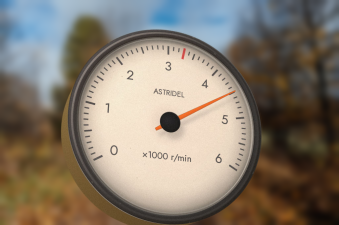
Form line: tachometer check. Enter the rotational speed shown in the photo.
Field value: 4500 rpm
